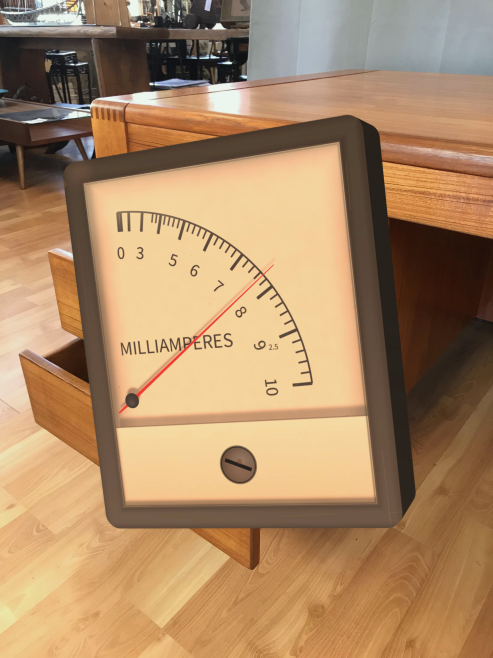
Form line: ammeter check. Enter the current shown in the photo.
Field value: 7.7 mA
